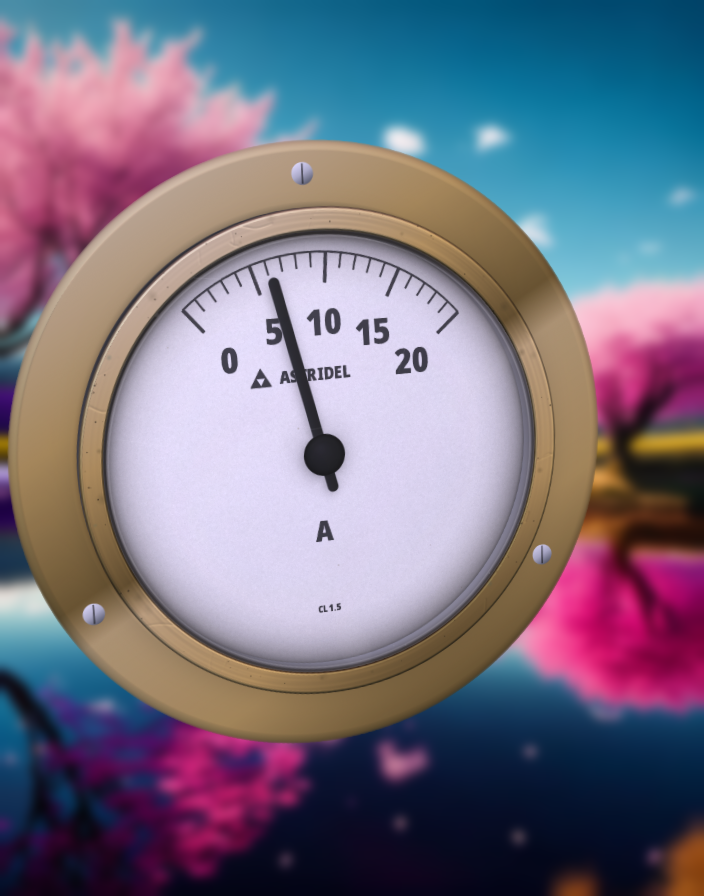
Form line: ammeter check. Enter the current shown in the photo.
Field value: 6 A
